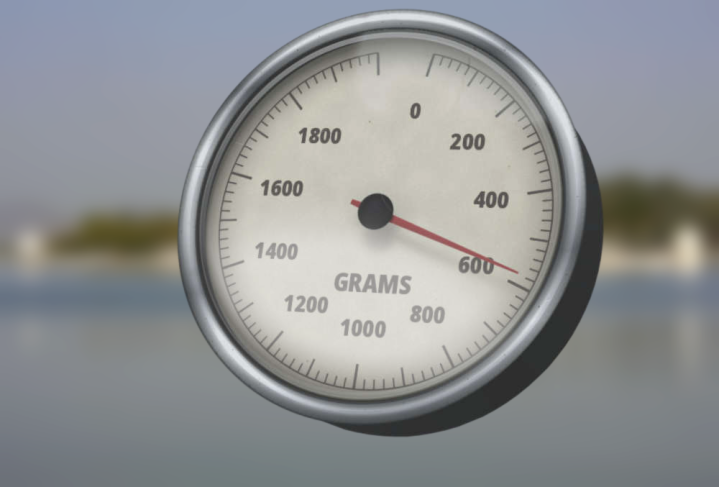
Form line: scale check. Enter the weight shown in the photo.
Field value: 580 g
